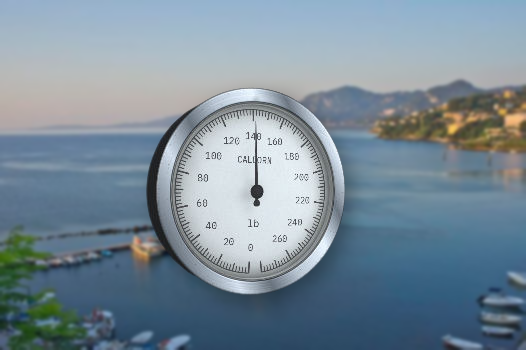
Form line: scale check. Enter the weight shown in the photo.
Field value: 140 lb
